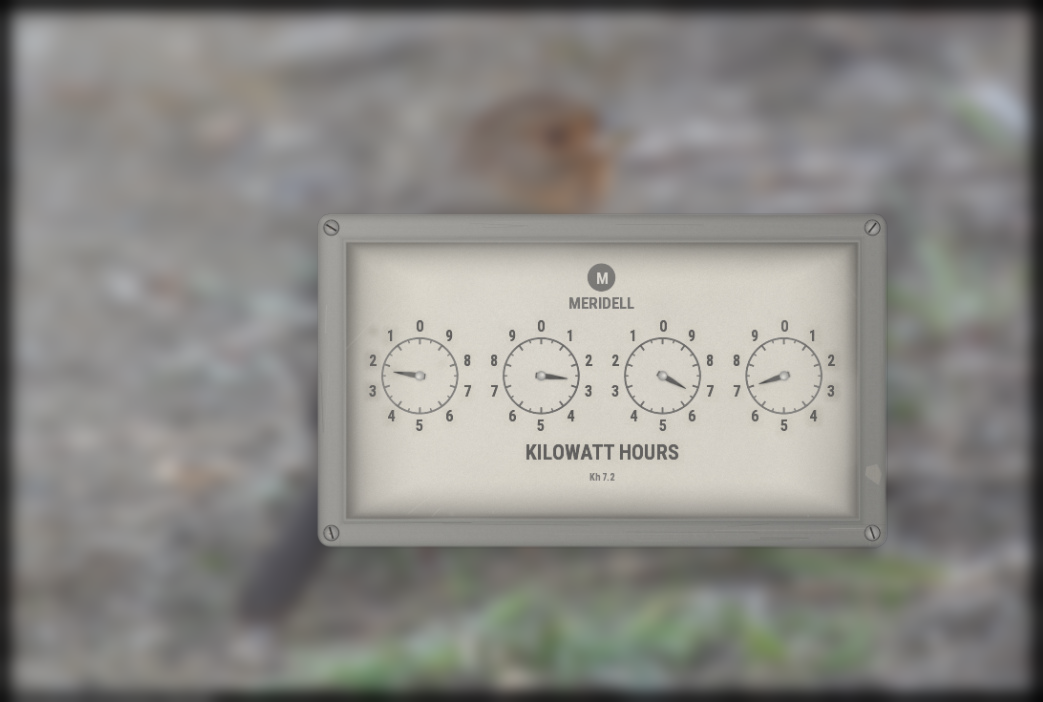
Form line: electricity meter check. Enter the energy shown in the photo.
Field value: 2267 kWh
